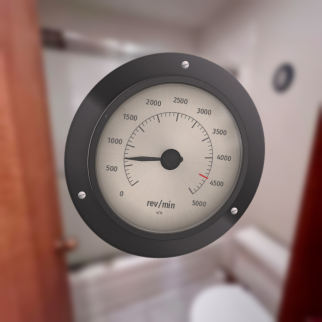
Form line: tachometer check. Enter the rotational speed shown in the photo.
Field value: 700 rpm
